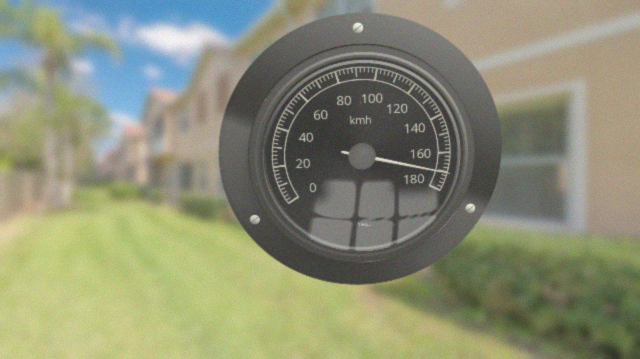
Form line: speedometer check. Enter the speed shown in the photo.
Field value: 170 km/h
